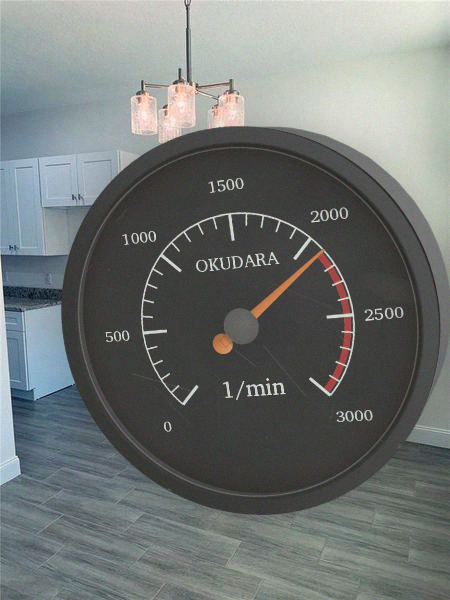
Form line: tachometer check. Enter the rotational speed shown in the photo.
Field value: 2100 rpm
